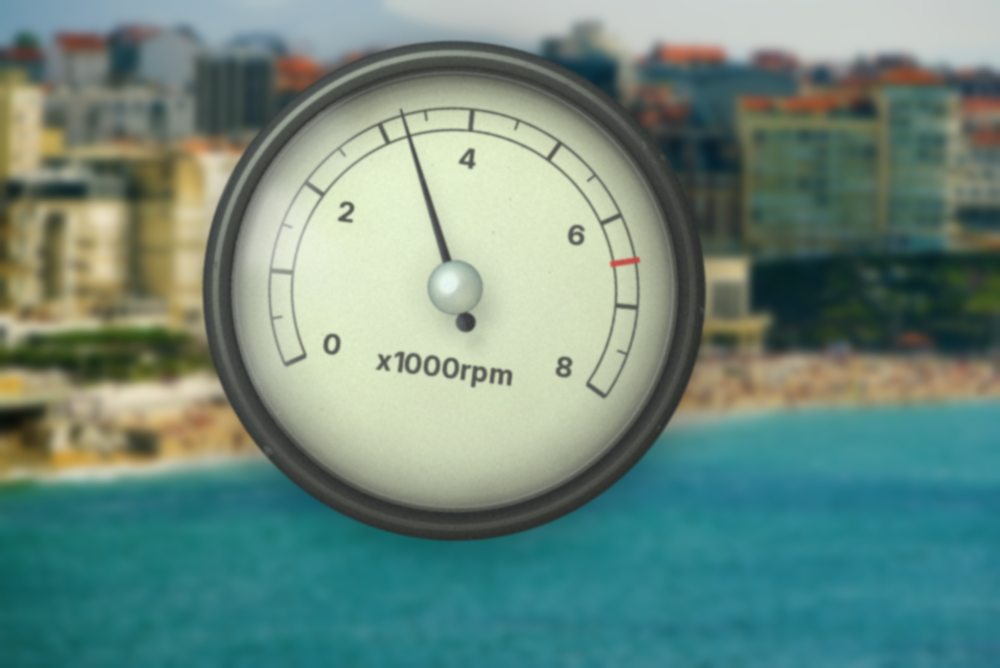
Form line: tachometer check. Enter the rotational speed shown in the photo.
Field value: 3250 rpm
